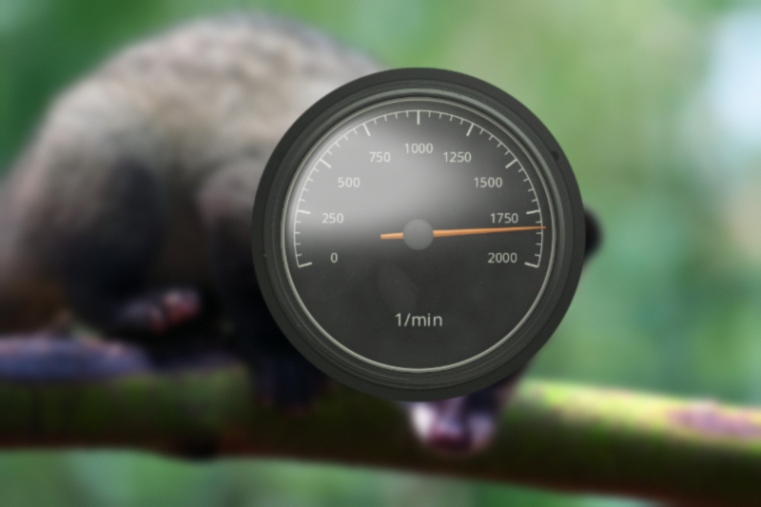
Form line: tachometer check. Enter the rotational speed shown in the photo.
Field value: 1825 rpm
